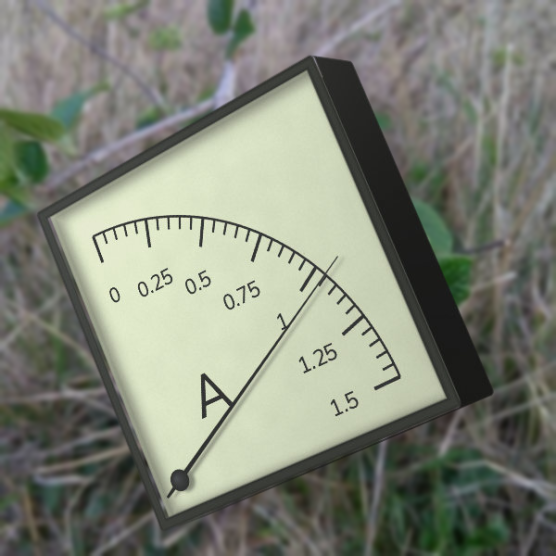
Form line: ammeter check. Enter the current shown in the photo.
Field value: 1.05 A
